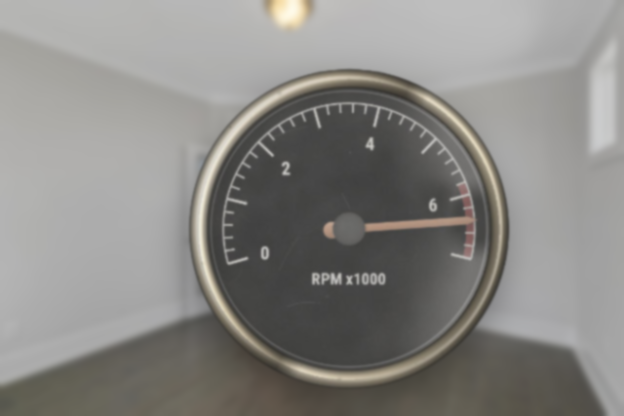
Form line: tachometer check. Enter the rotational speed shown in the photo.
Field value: 6400 rpm
